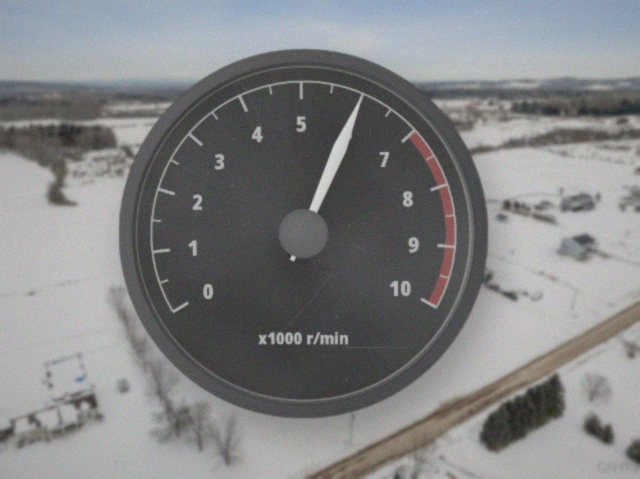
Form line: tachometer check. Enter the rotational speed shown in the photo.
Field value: 6000 rpm
